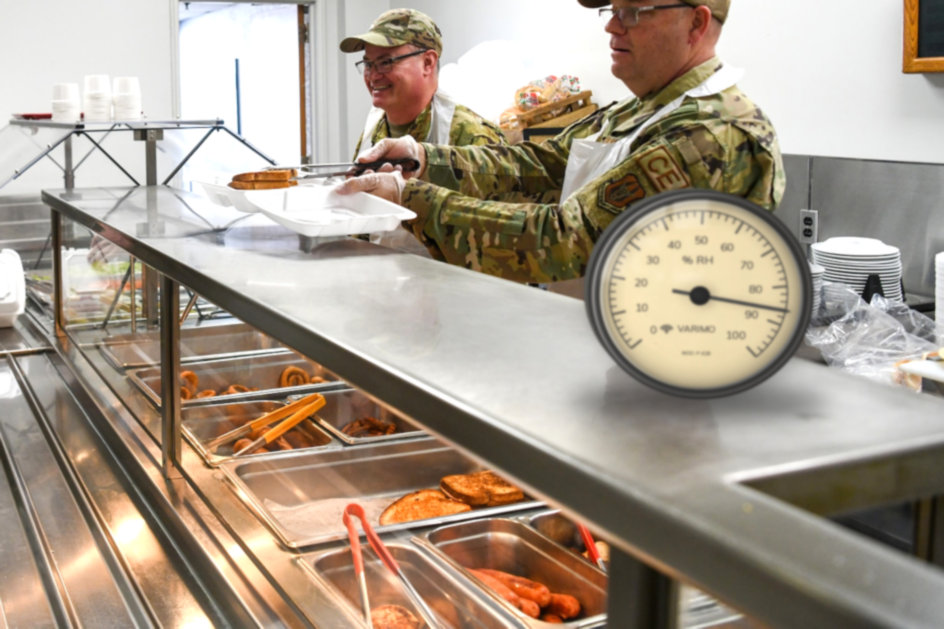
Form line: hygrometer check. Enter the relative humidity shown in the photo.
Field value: 86 %
